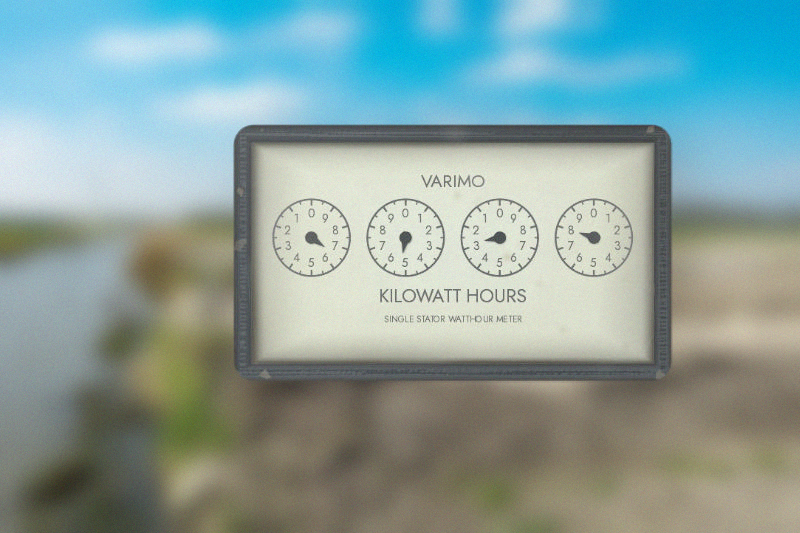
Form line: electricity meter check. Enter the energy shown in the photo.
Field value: 6528 kWh
